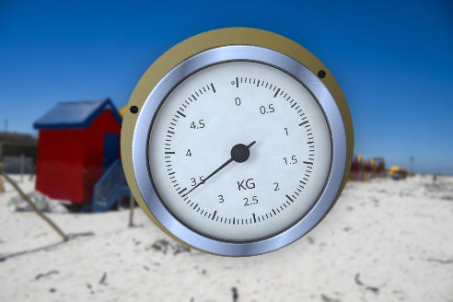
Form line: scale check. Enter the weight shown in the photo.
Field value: 3.45 kg
